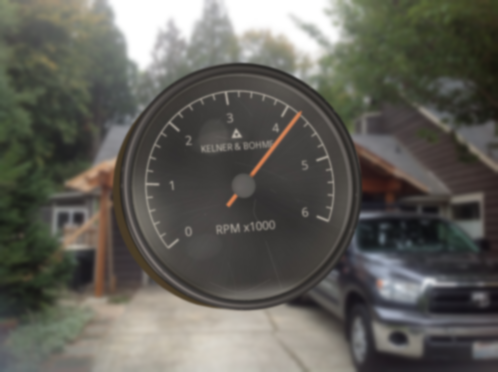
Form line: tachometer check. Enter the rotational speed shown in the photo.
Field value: 4200 rpm
